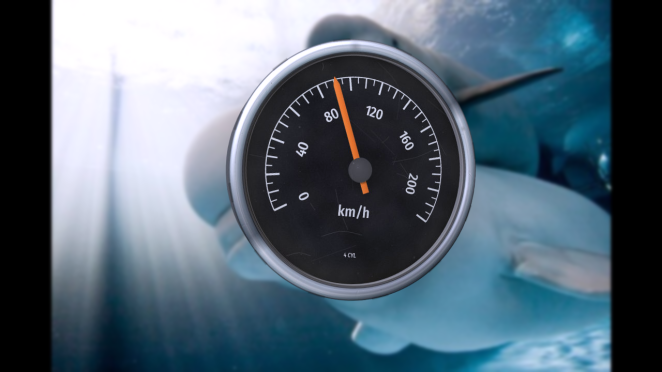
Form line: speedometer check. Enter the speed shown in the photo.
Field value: 90 km/h
